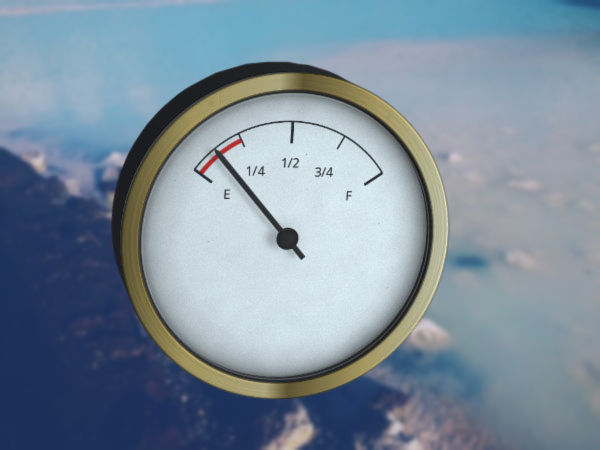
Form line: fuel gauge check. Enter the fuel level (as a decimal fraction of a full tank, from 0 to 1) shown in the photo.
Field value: 0.125
